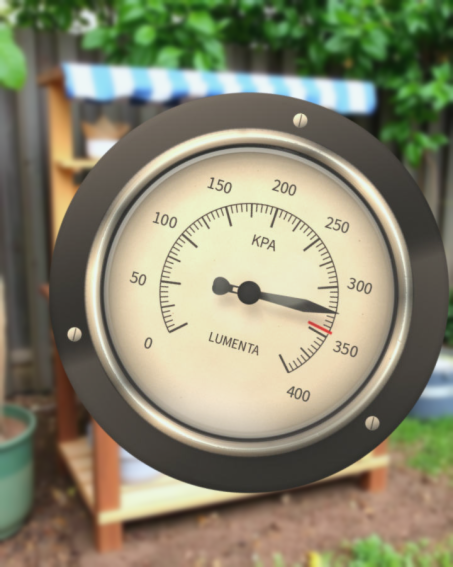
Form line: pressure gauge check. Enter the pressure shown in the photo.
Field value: 325 kPa
